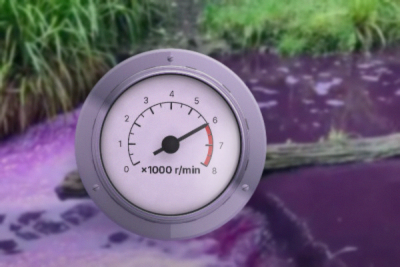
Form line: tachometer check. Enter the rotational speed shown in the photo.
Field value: 6000 rpm
